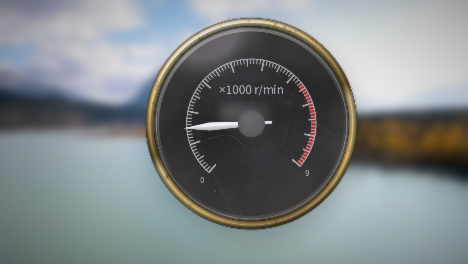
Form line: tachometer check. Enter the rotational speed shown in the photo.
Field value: 1500 rpm
